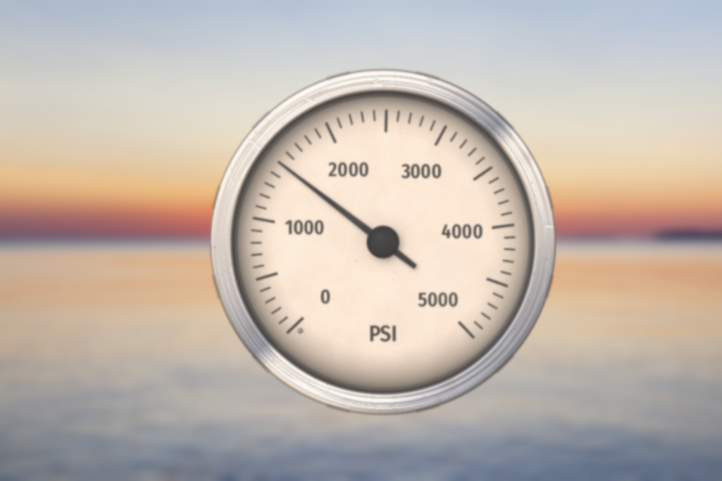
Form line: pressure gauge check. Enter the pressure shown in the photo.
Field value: 1500 psi
